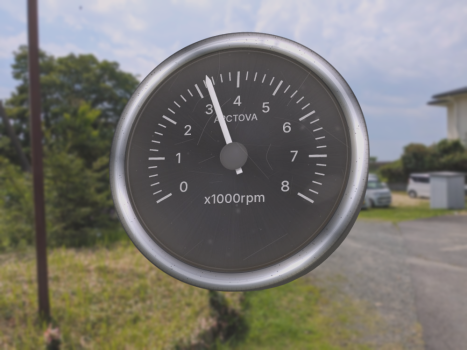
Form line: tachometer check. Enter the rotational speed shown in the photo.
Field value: 3300 rpm
